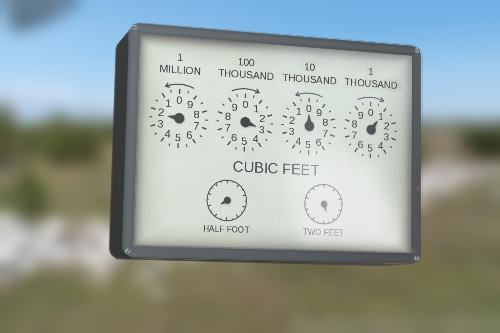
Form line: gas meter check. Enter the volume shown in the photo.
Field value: 230100 ft³
